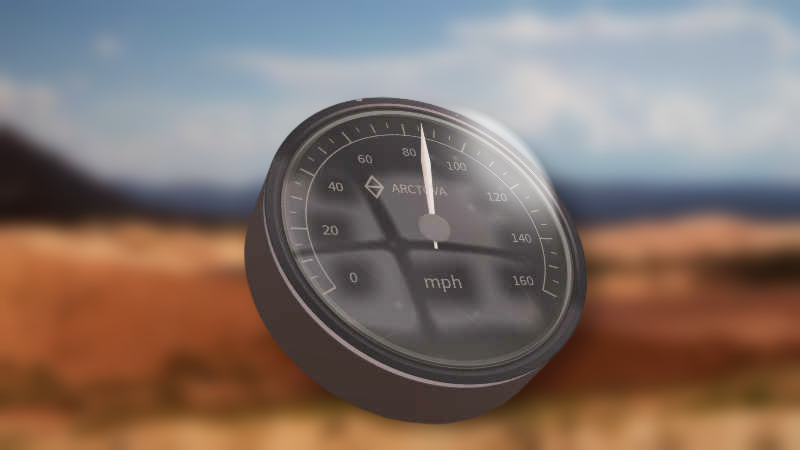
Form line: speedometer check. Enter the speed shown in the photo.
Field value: 85 mph
